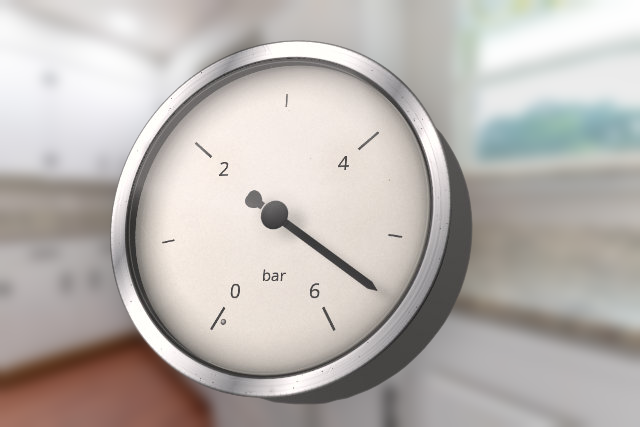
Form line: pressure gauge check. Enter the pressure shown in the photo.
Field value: 5.5 bar
